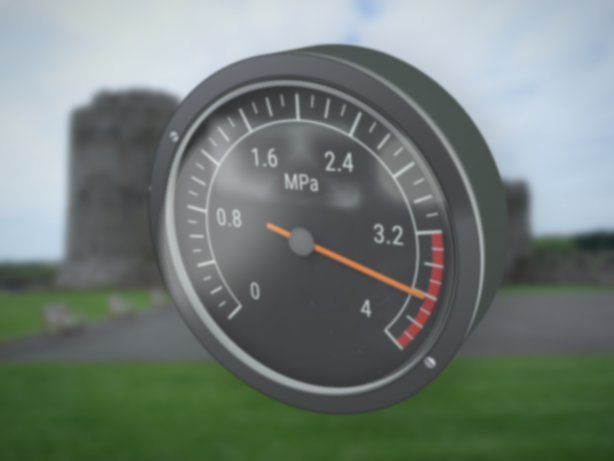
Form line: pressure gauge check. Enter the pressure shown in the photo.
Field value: 3.6 MPa
